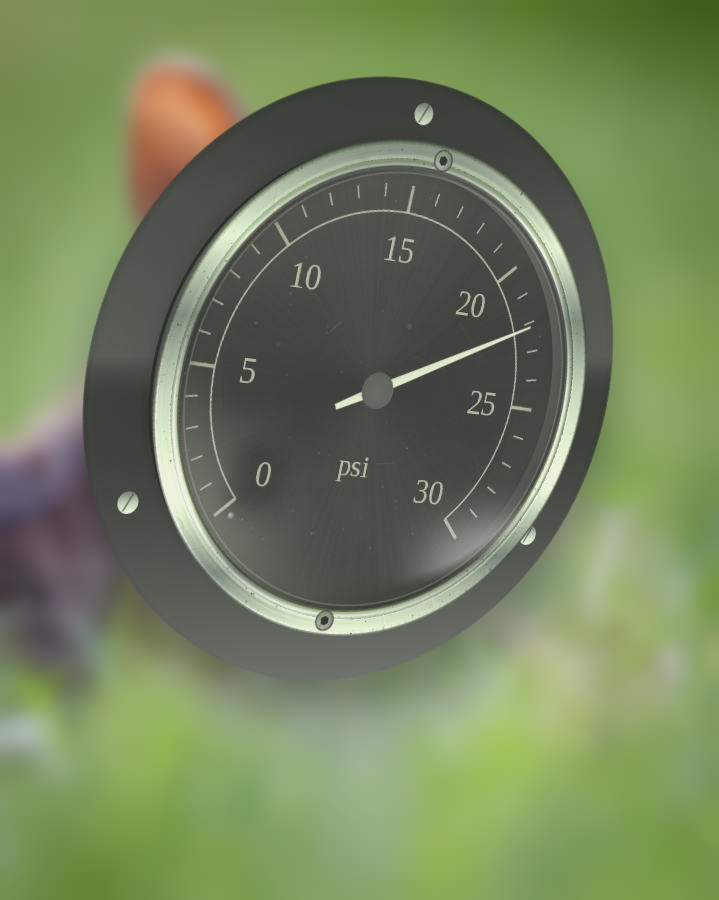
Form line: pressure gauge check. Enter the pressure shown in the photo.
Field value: 22 psi
